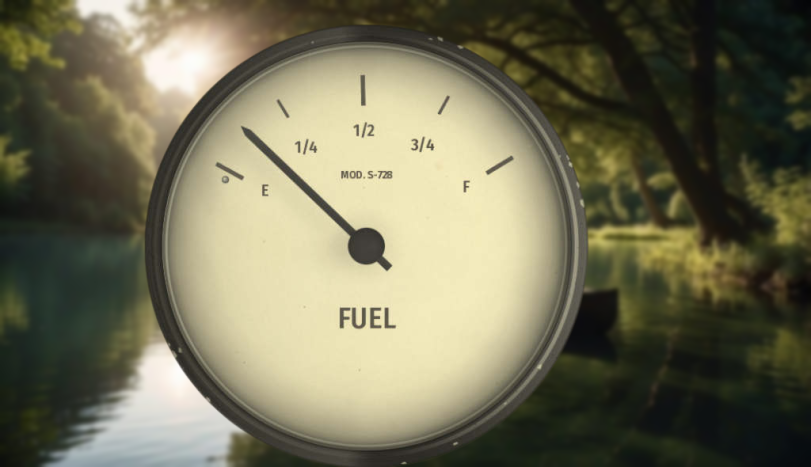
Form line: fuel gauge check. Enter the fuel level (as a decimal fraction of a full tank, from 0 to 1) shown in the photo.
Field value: 0.125
